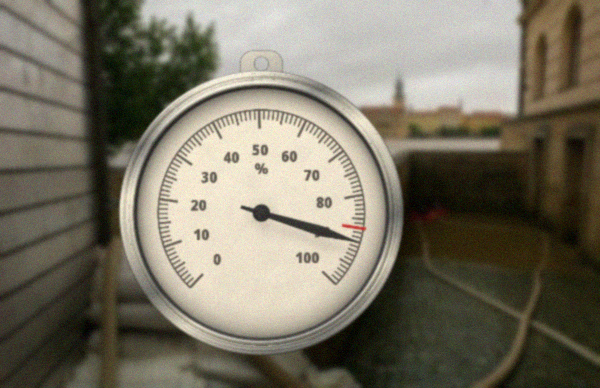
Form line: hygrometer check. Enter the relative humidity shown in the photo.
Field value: 90 %
